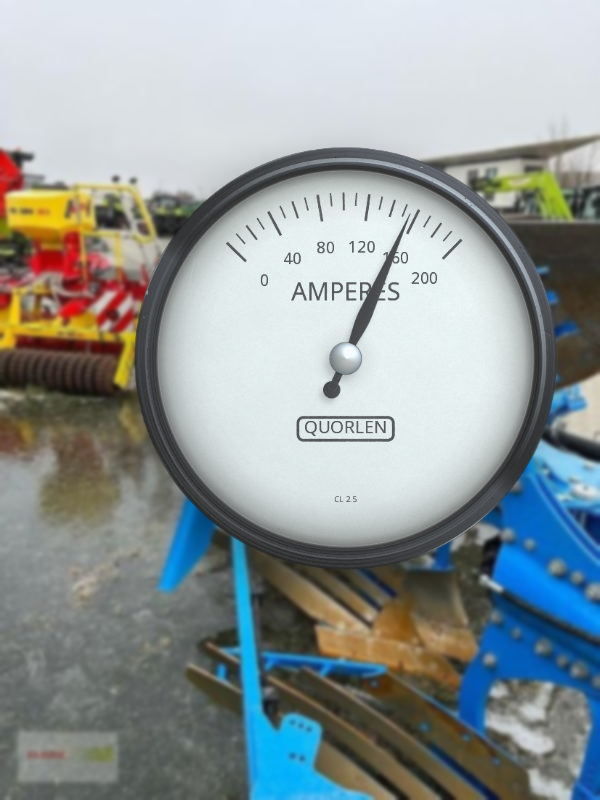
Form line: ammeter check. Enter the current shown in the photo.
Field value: 155 A
